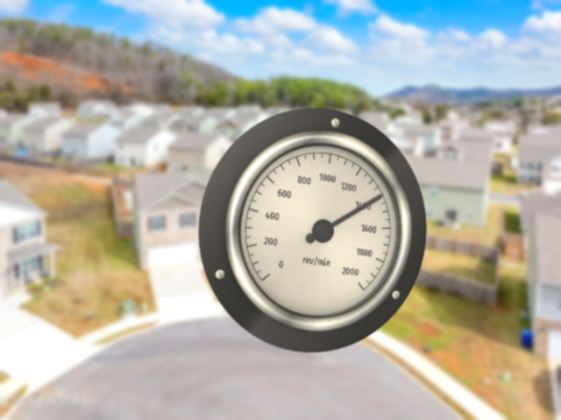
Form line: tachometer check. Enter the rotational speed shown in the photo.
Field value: 1400 rpm
